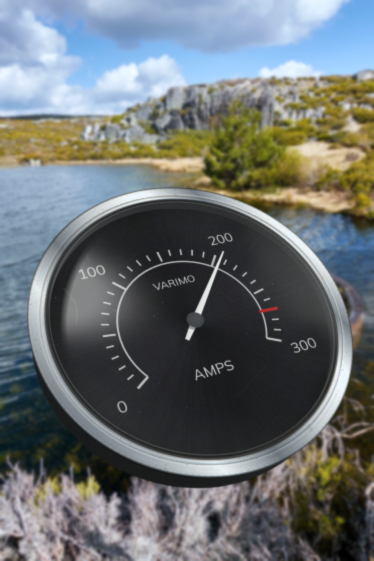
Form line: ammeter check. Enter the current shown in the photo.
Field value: 205 A
